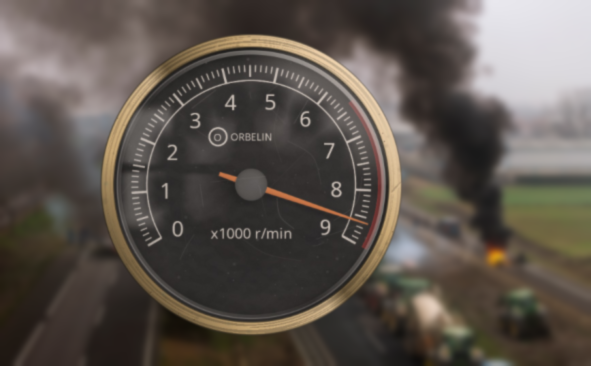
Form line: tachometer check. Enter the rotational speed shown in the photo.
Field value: 8600 rpm
